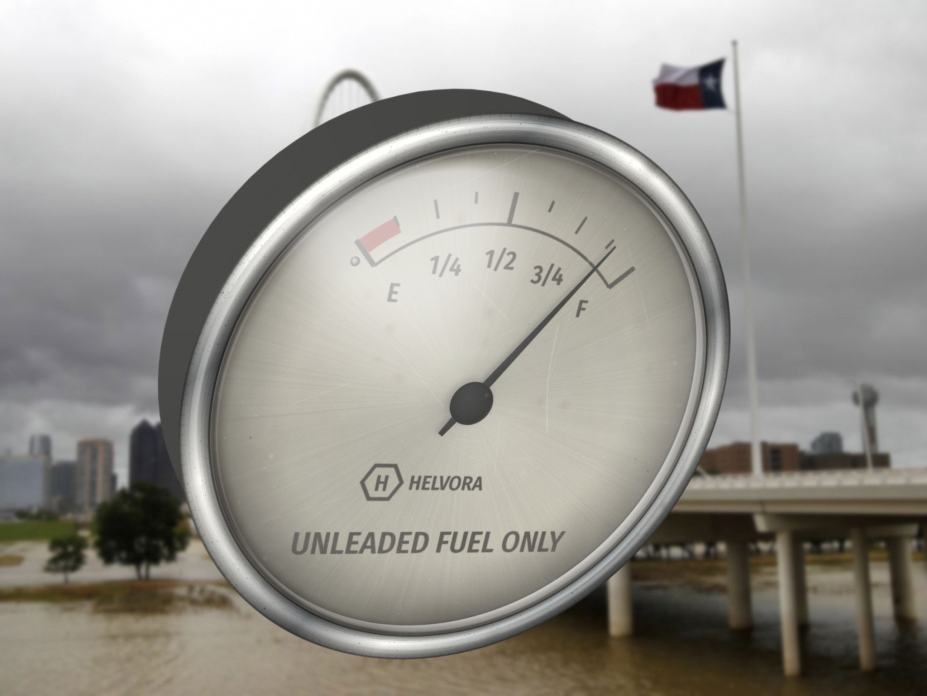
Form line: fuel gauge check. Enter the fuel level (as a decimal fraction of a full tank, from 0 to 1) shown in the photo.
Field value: 0.875
